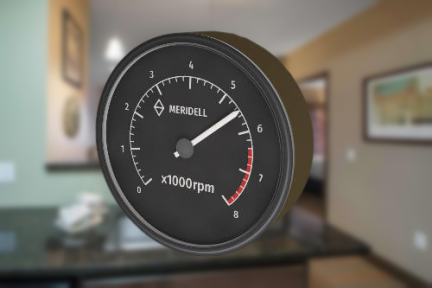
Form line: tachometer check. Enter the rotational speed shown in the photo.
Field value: 5500 rpm
